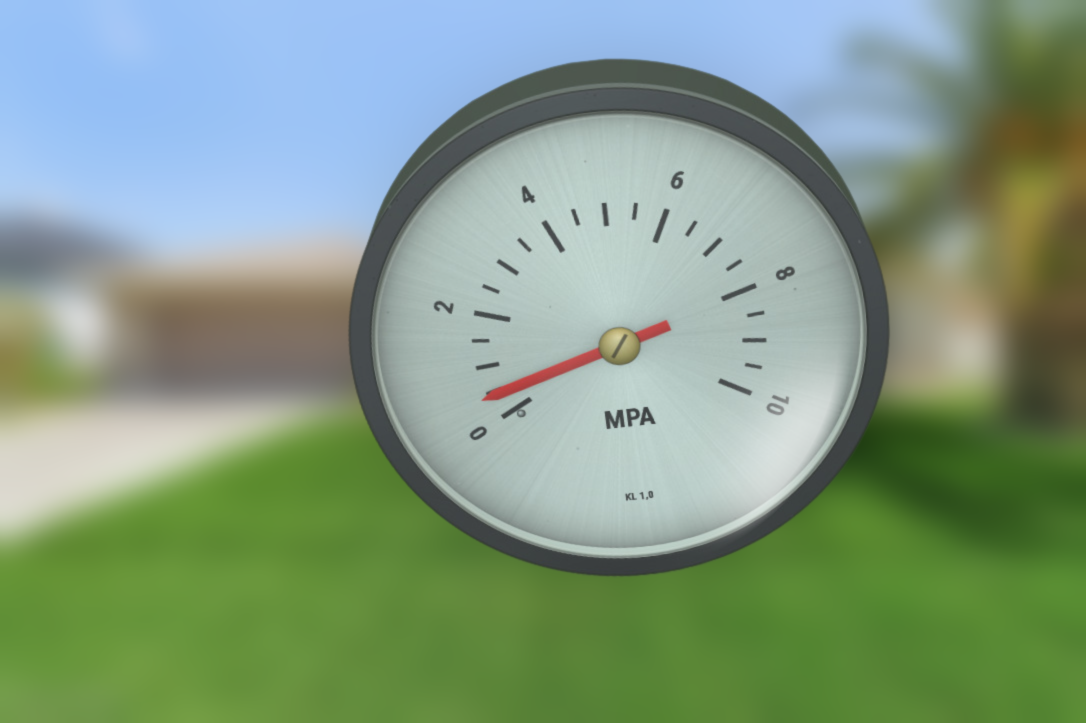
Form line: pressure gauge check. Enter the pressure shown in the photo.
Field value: 0.5 MPa
